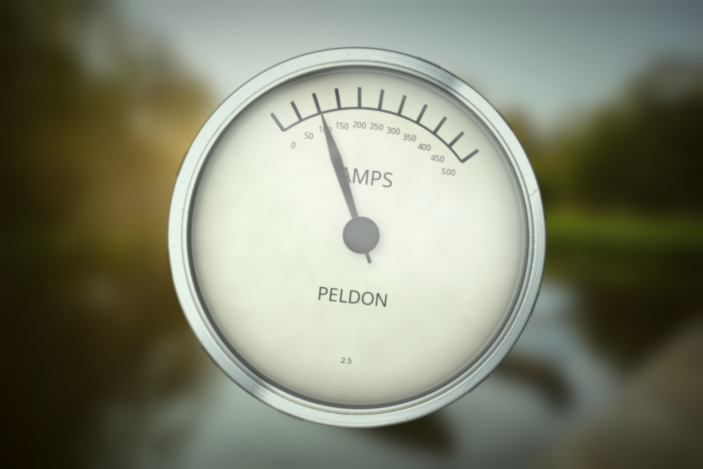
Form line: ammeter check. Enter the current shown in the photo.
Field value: 100 A
